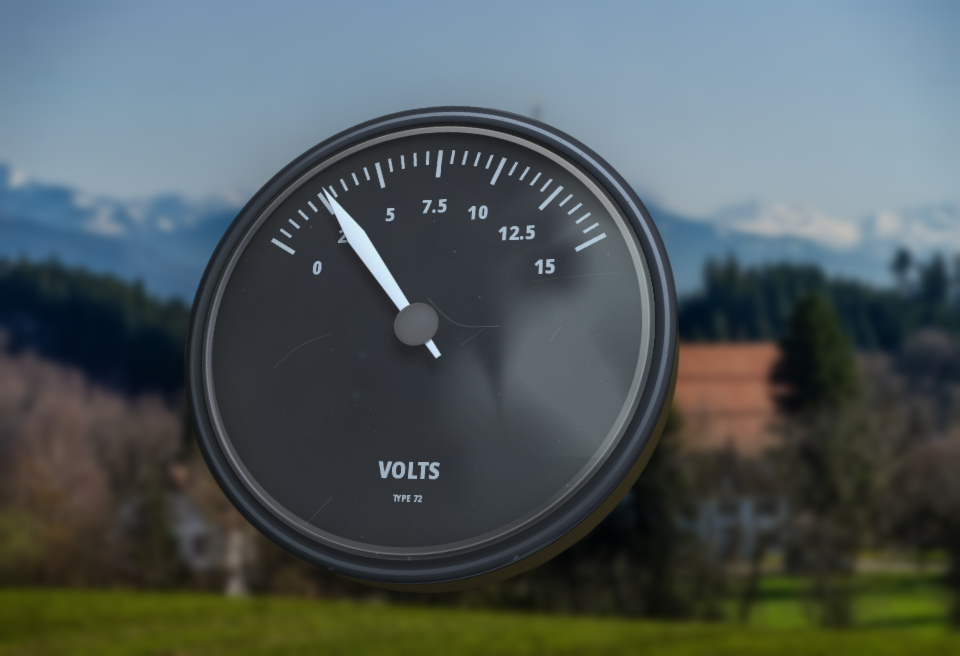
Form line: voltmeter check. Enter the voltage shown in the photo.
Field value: 2.75 V
